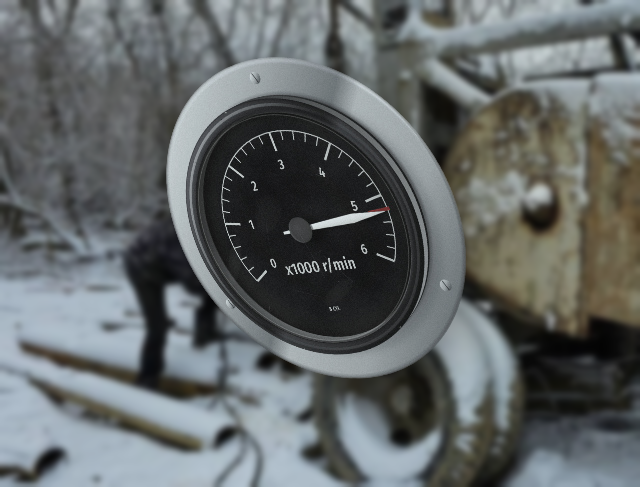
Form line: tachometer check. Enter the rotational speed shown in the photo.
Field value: 5200 rpm
